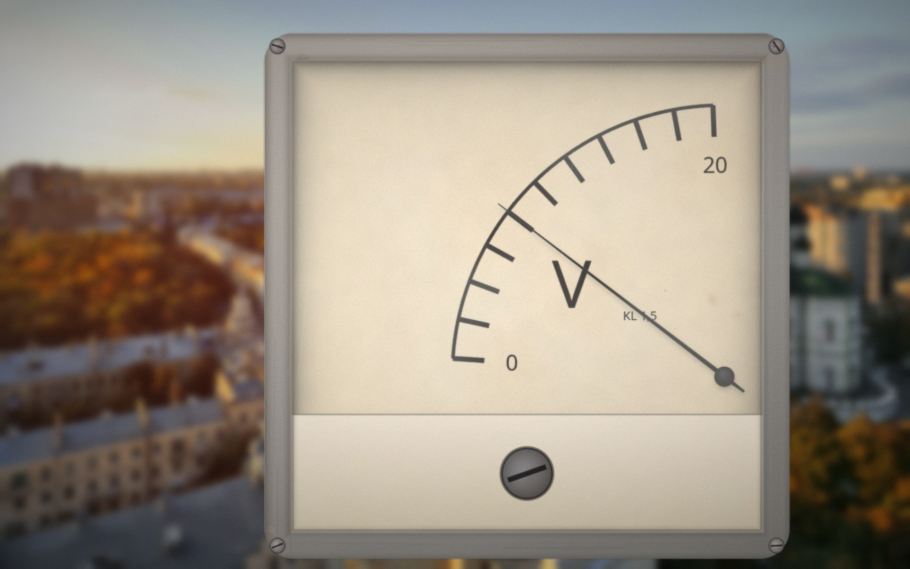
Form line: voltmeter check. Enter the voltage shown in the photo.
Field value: 8 V
